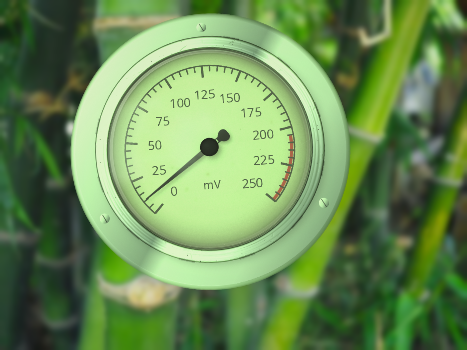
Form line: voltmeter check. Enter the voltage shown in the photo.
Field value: 10 mV
